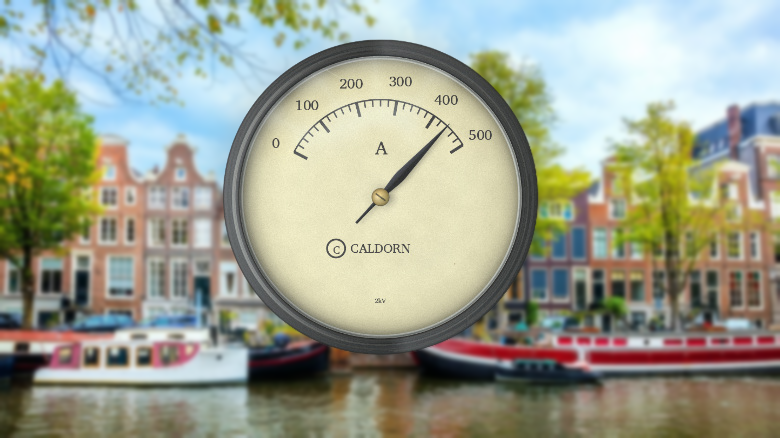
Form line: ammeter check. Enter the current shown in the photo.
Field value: 440 A
